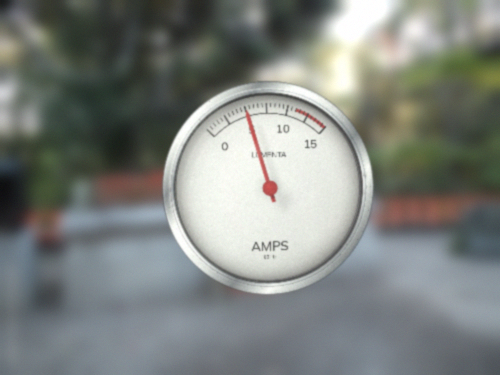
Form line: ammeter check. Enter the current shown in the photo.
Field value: 5 A
